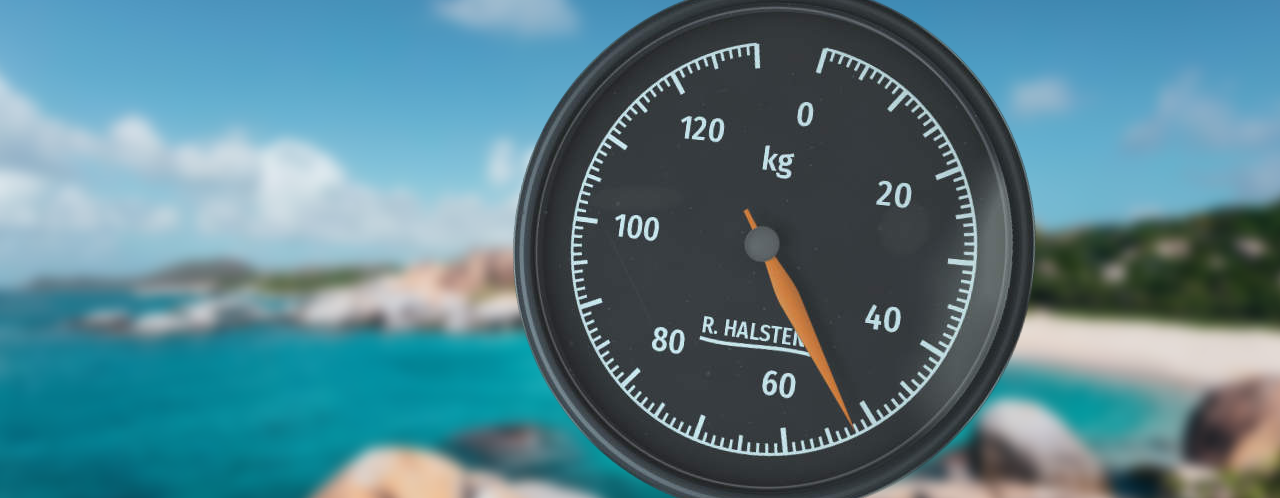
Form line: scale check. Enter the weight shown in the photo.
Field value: 52 kg
